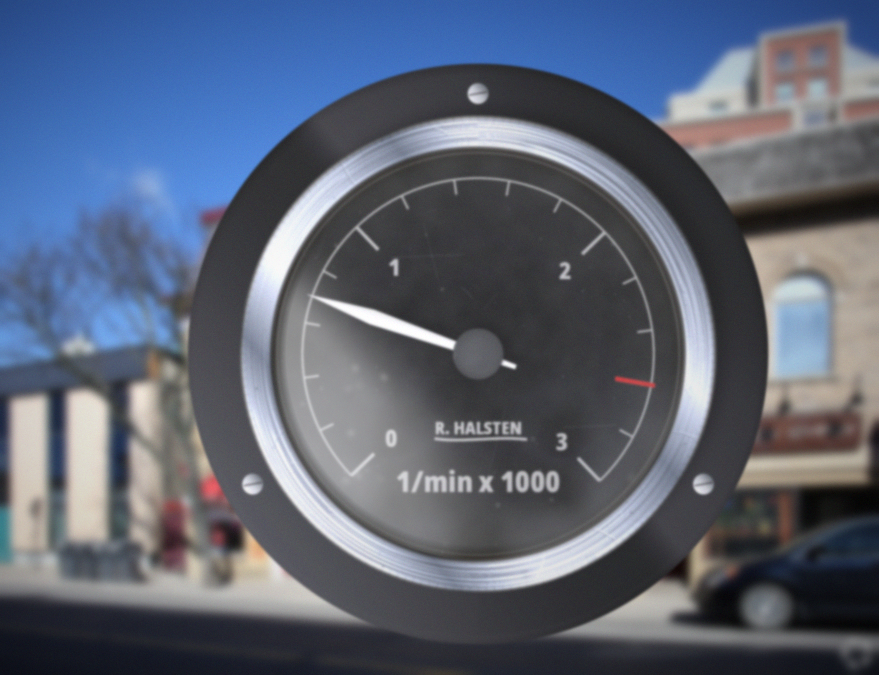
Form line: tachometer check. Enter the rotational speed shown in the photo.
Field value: 700 rpm
